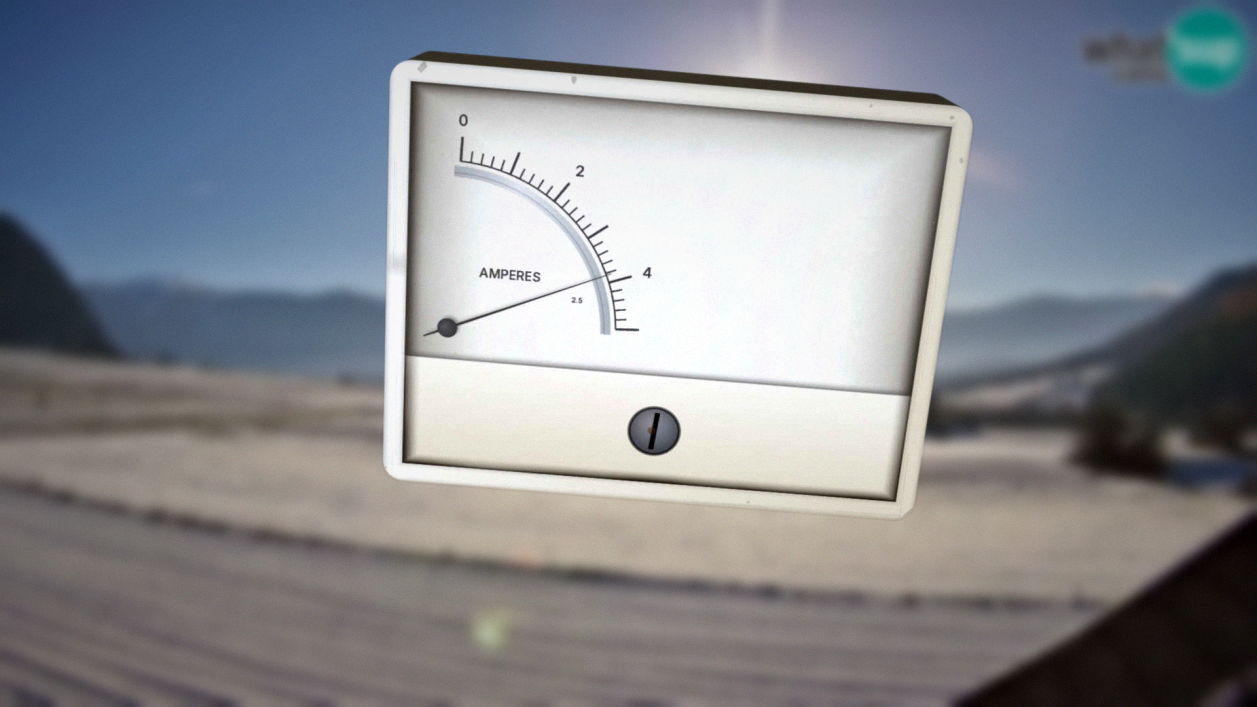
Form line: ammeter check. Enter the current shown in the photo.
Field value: 3.8 A
